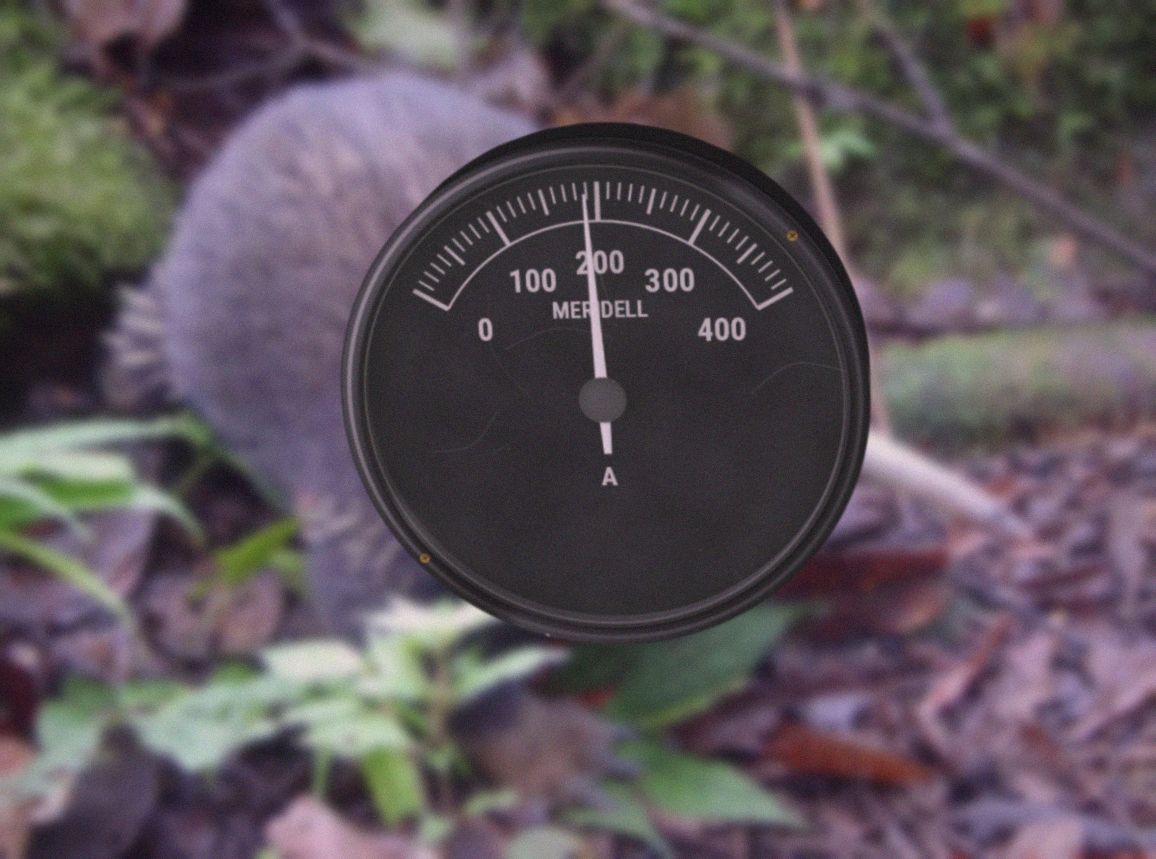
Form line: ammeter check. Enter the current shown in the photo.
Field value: 190 A
